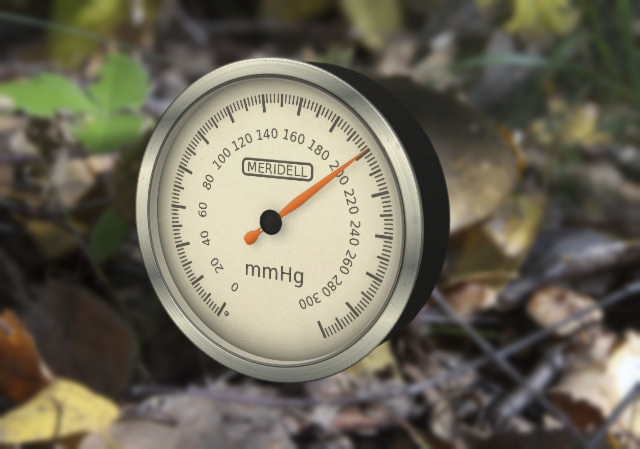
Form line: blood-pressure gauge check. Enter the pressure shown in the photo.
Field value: 200 mmHg
